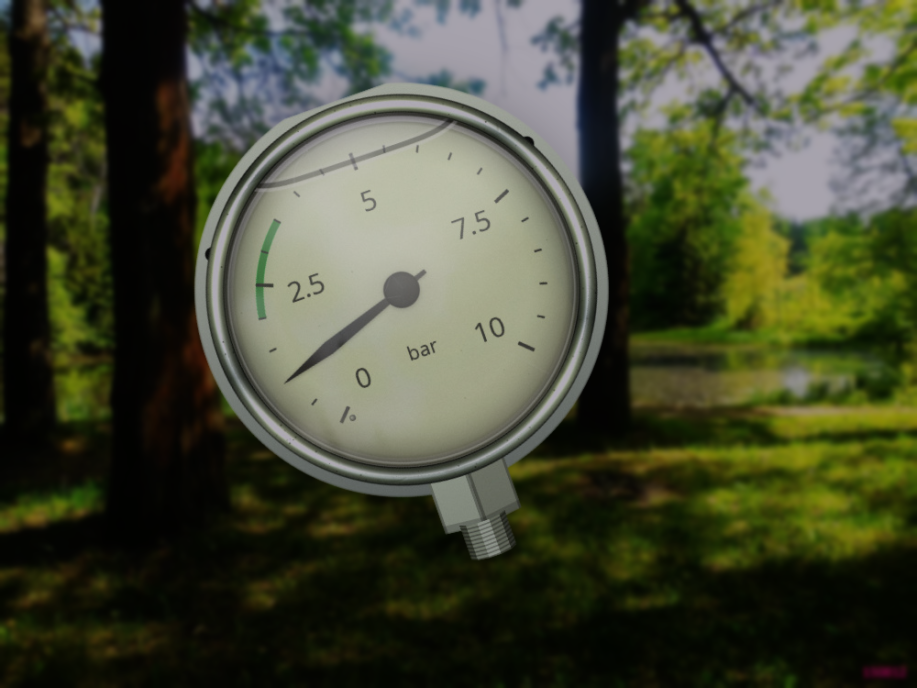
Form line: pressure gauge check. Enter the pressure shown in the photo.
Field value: 1 bar
